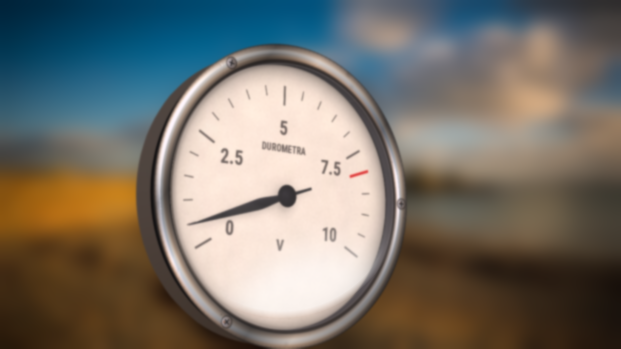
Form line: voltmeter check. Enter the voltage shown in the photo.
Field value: 0.5 V
